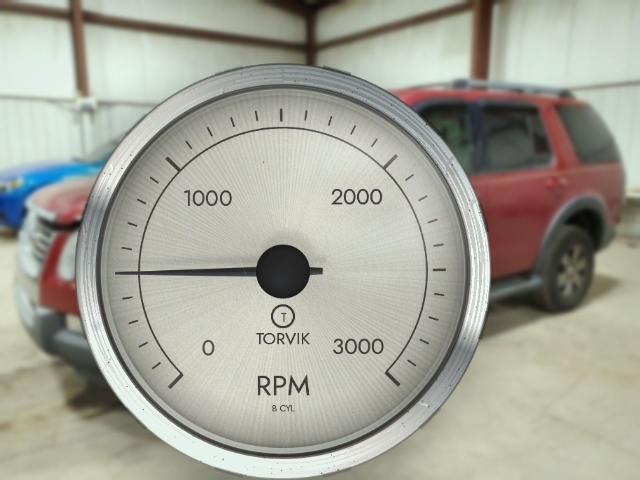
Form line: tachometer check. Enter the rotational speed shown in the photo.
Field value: 500 rpm
